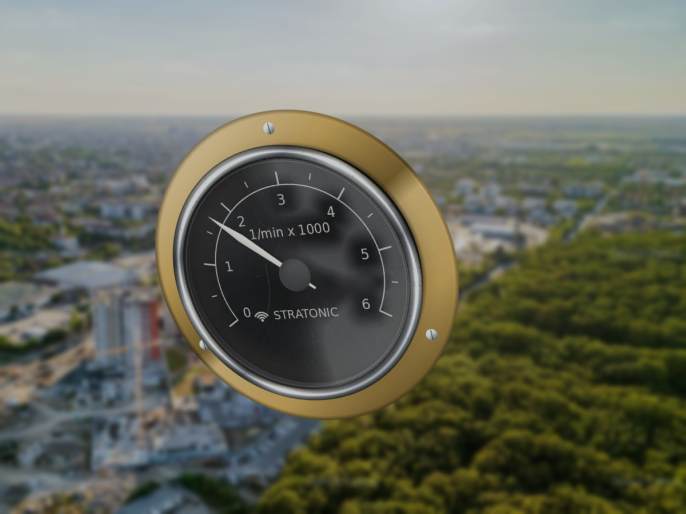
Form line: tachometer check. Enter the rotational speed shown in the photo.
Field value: 1750 rpm
